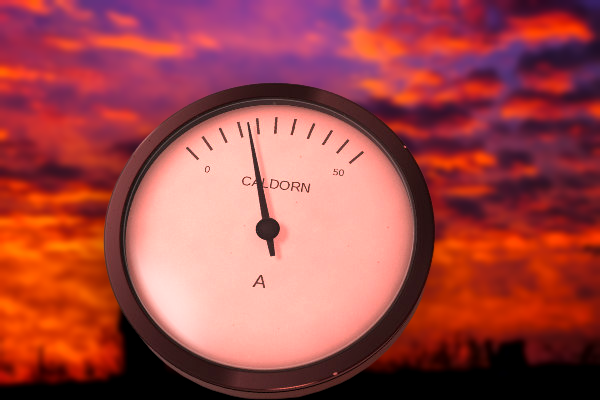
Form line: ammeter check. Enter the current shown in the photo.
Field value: 17.5 A
